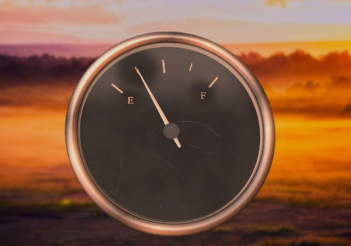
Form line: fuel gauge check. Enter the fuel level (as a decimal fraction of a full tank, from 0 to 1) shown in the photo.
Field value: 0.25
